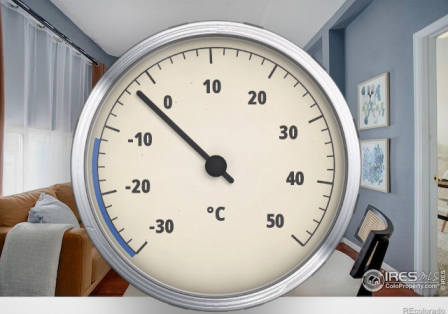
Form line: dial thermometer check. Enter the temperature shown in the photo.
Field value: -3 °C
